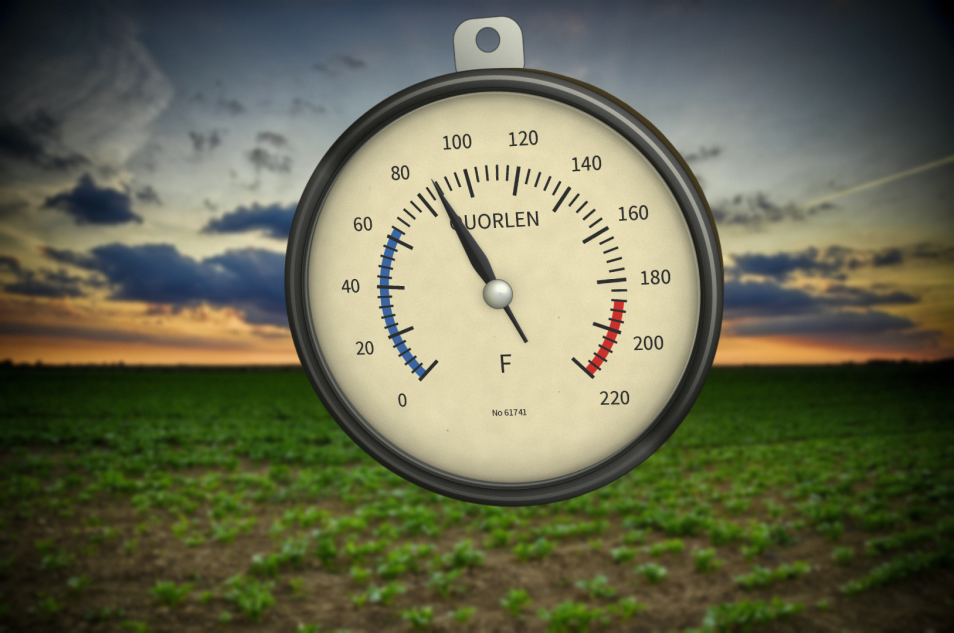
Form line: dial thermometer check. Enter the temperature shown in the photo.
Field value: 88 °F
